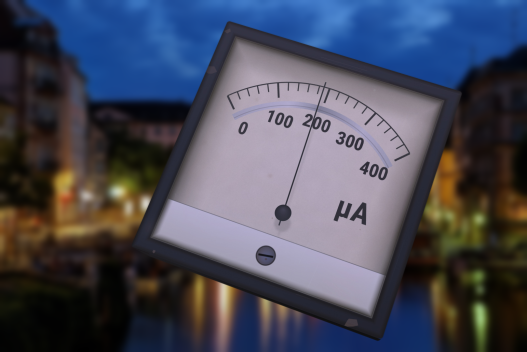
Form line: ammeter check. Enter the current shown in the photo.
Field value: 190 µA
